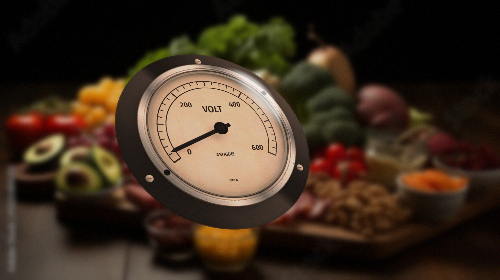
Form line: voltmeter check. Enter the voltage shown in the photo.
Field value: 20 V
